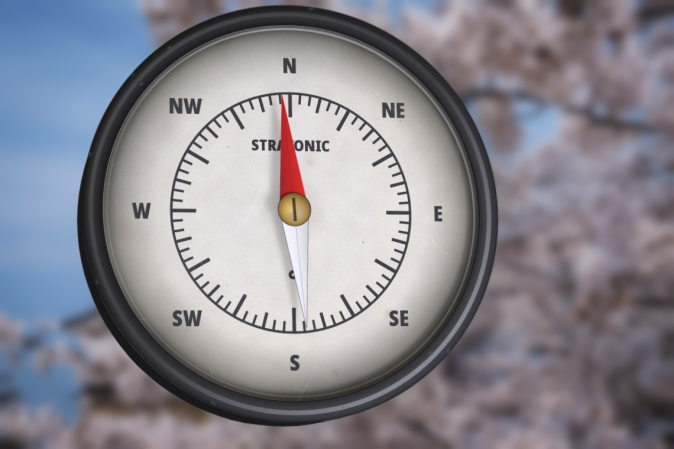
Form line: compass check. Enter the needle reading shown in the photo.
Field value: 355 °
